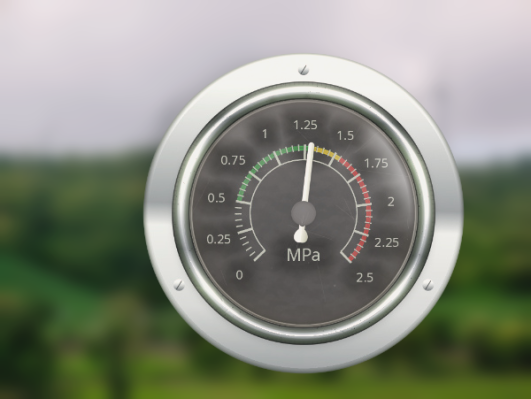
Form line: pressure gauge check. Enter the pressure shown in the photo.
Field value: 1.3 MPa
